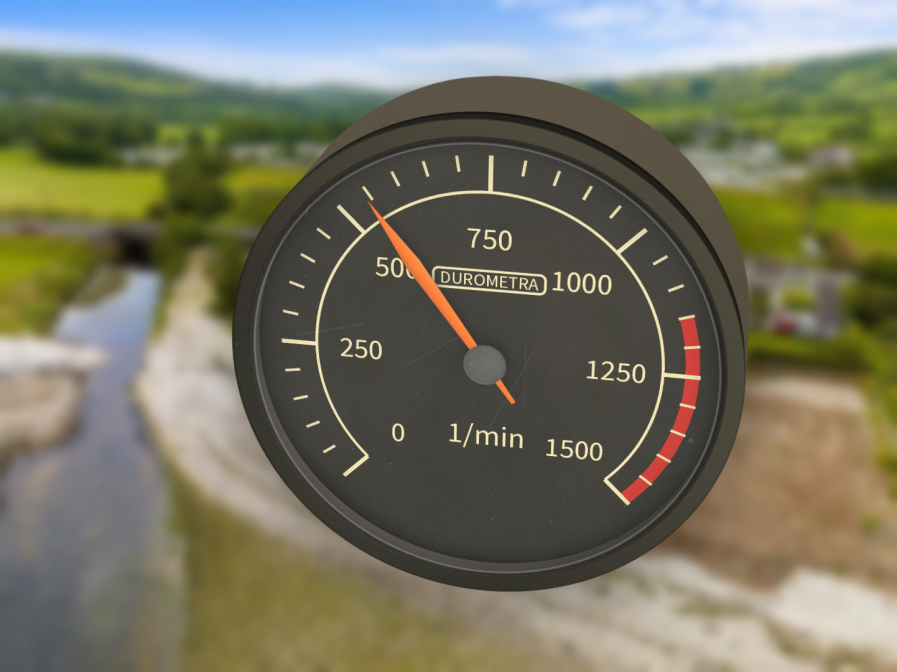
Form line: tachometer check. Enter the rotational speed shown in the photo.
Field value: 550 rpm
